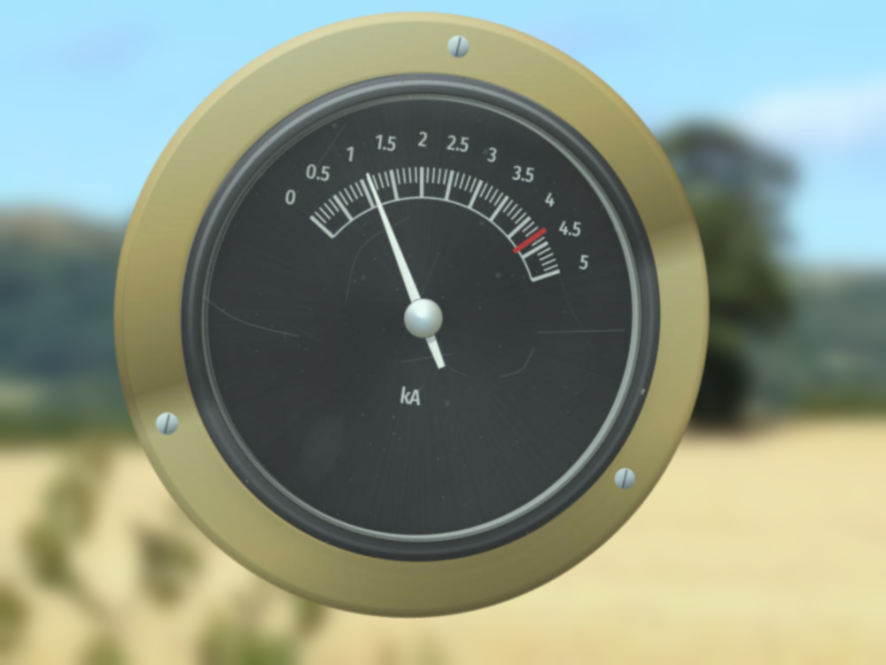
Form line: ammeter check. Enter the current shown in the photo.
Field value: 1.1 kA
